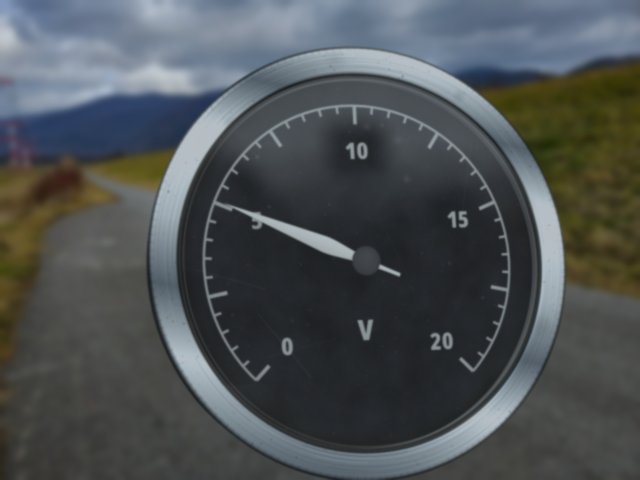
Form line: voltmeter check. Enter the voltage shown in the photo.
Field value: 5 V
